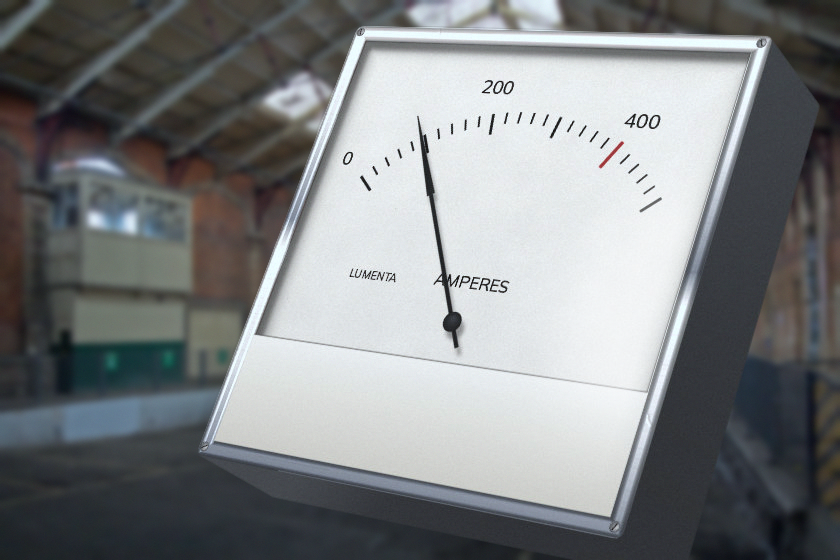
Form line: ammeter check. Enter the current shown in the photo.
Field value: 100 A
